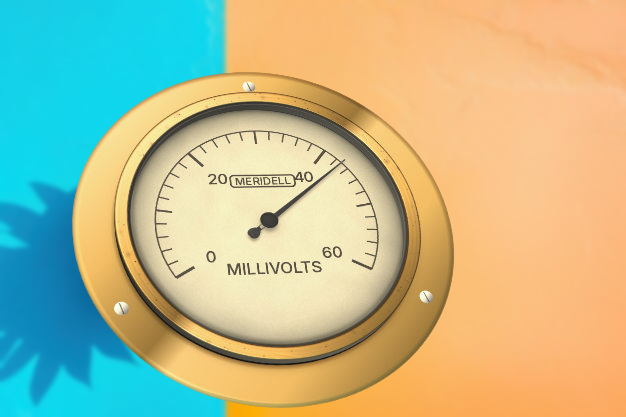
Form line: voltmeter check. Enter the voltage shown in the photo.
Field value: 43 mV
